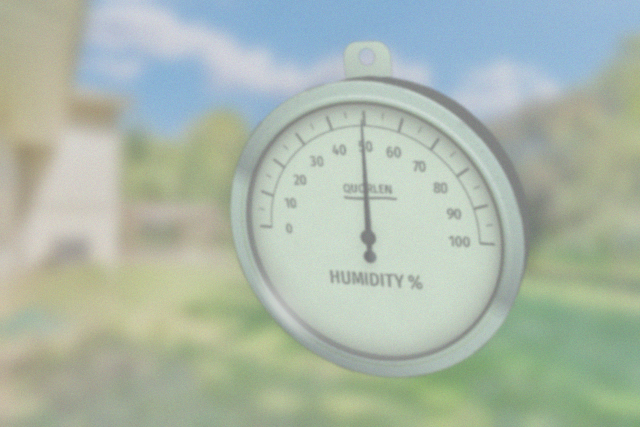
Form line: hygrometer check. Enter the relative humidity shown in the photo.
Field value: 50 %
